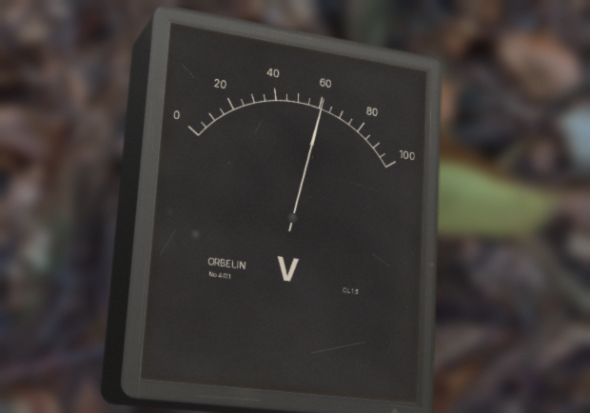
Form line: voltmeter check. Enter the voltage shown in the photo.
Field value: 60 V
